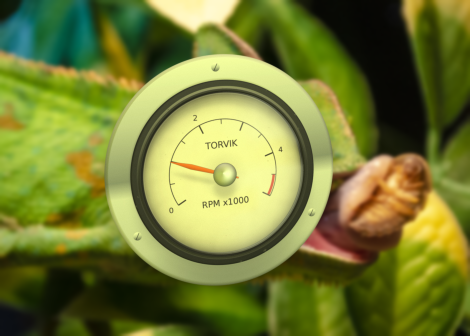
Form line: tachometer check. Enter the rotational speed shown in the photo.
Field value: 1000 rpm
